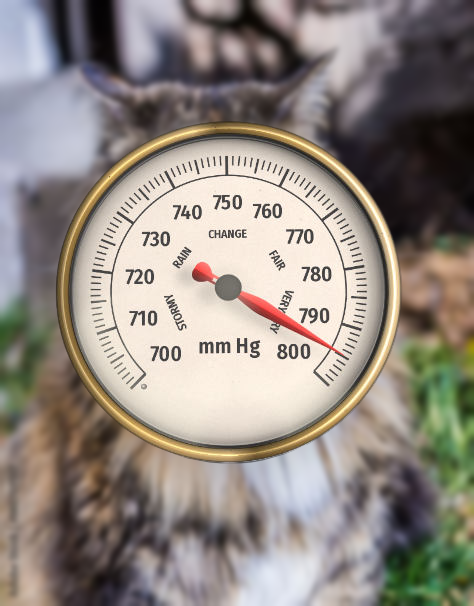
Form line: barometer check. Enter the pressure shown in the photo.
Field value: 795 mmHg
